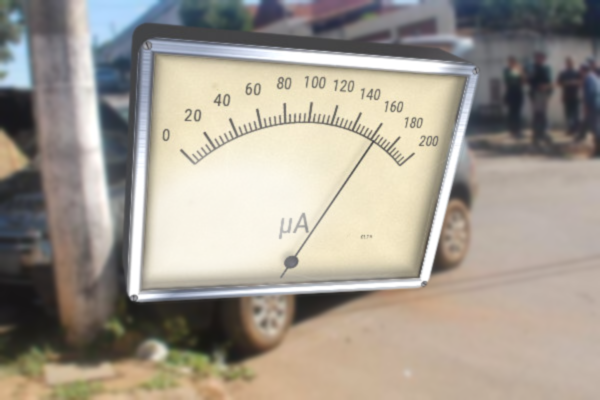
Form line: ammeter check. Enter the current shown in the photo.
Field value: 160 µA
